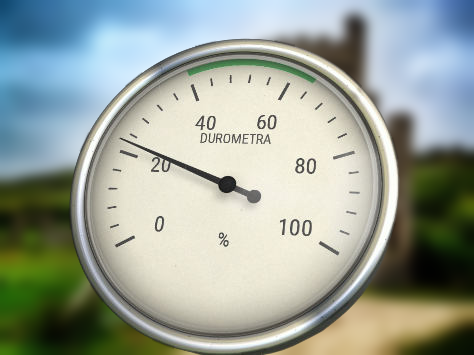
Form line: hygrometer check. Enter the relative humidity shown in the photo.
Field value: 22 %
